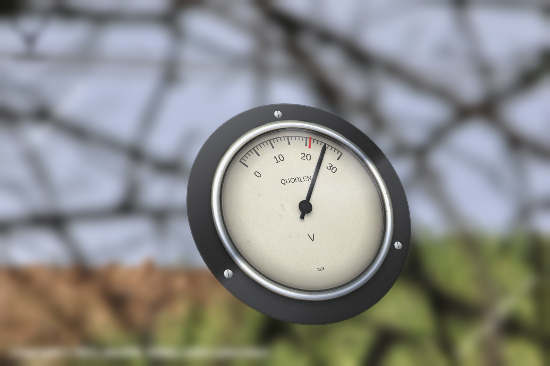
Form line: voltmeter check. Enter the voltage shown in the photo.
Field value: 25 V
